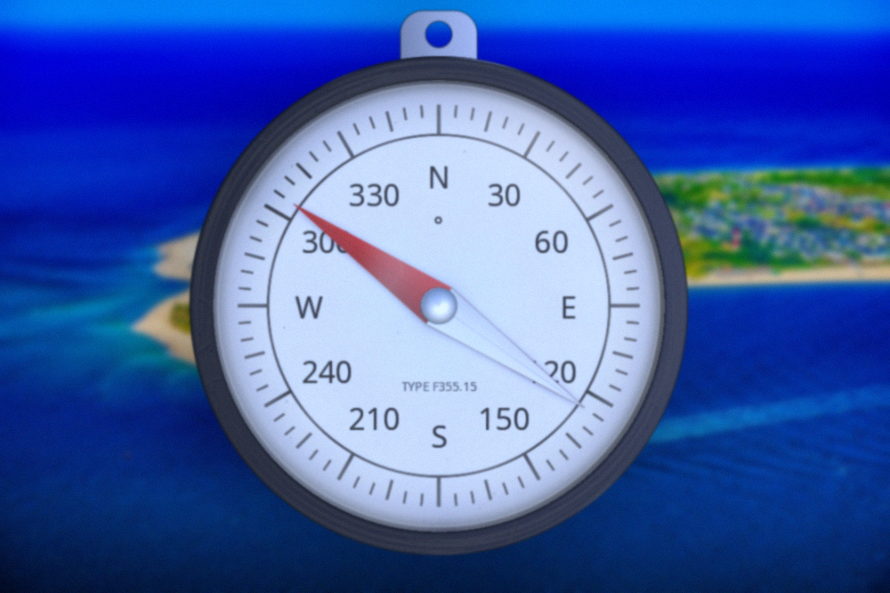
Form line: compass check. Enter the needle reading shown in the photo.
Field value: 305 °
